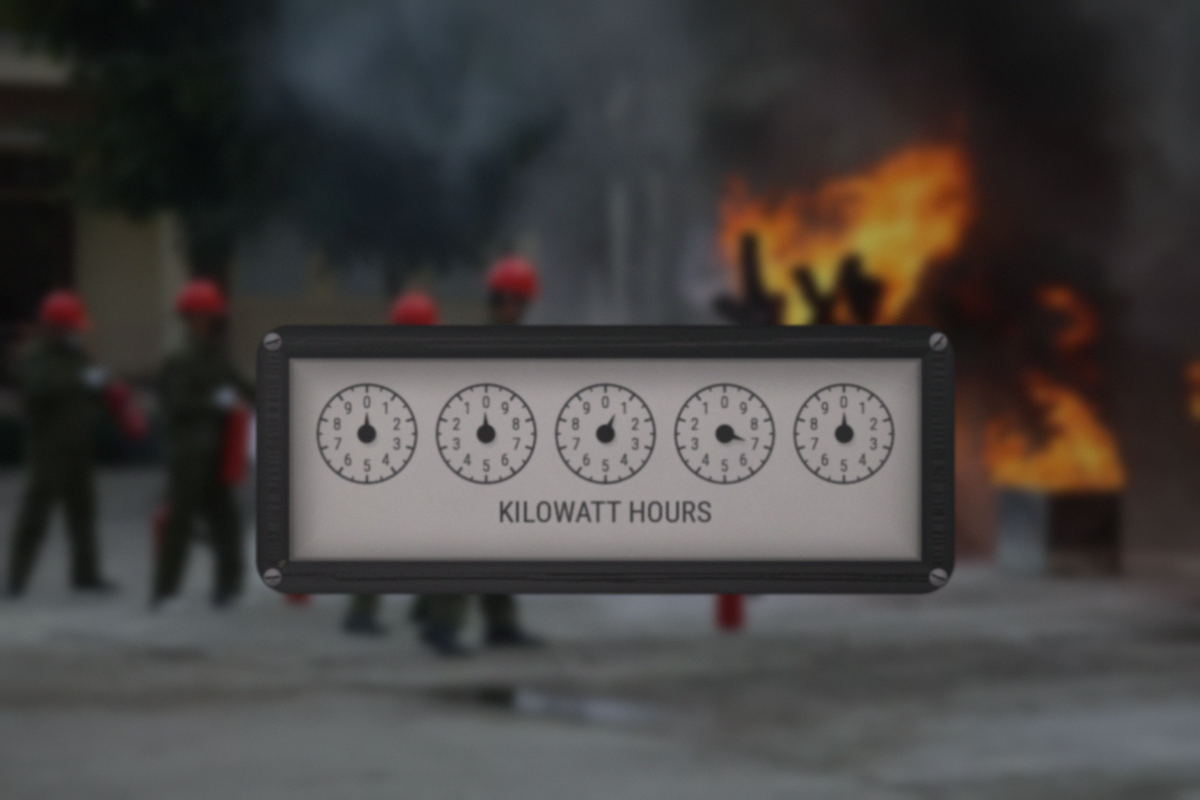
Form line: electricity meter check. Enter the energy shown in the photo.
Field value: 70 kWh
